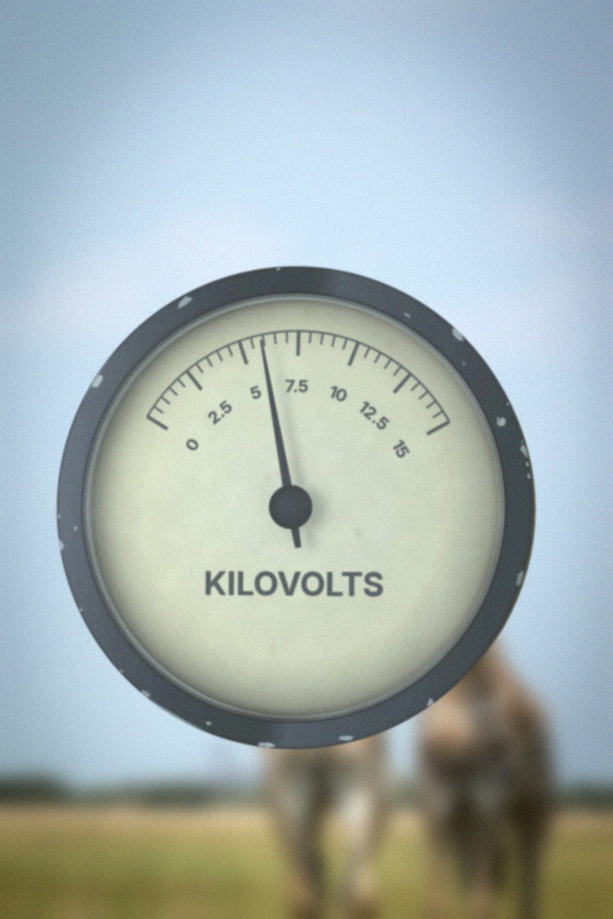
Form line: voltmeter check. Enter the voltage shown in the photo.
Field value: 6 kV
